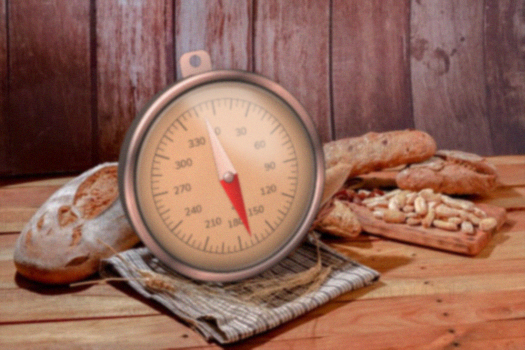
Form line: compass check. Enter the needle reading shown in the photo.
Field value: 170 °
